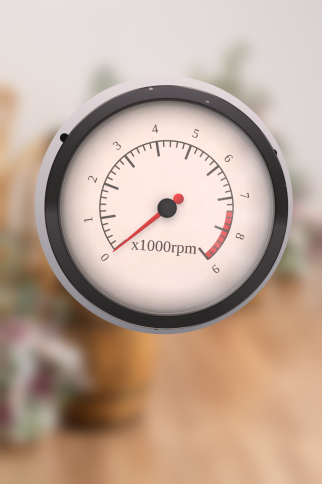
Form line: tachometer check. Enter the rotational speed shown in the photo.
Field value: 0 rpm
